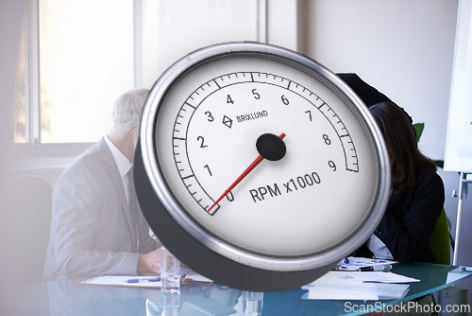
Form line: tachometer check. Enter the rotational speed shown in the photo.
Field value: 100 rpm
